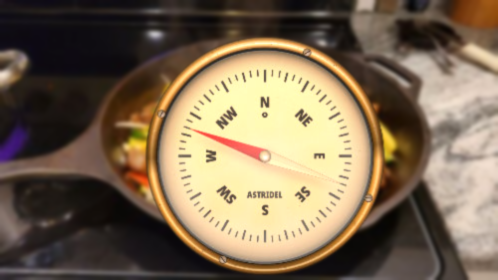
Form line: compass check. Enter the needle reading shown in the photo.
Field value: 290 °
